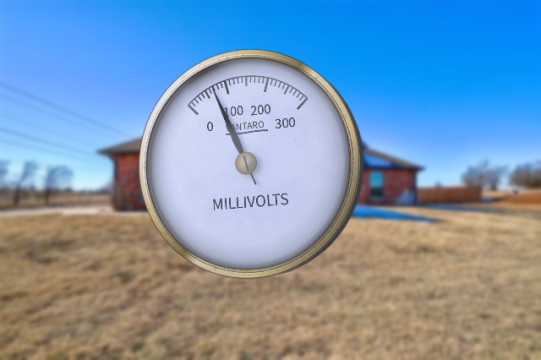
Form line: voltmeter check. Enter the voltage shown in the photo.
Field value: 70 mV
